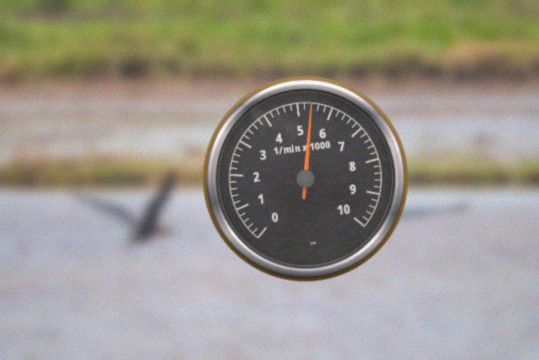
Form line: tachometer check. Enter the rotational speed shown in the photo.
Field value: 5400 rpm
